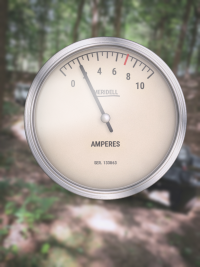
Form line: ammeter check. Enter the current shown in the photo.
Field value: 2 A
